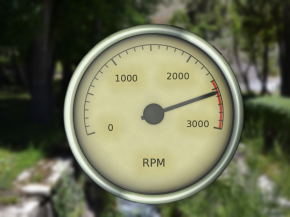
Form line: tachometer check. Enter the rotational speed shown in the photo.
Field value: 2550 rpm
